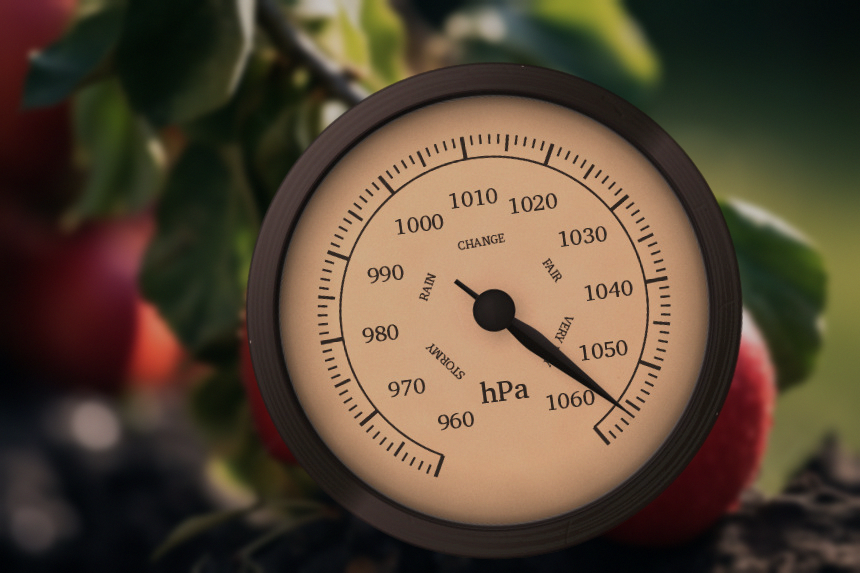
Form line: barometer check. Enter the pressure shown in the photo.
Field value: 1056 hPa
